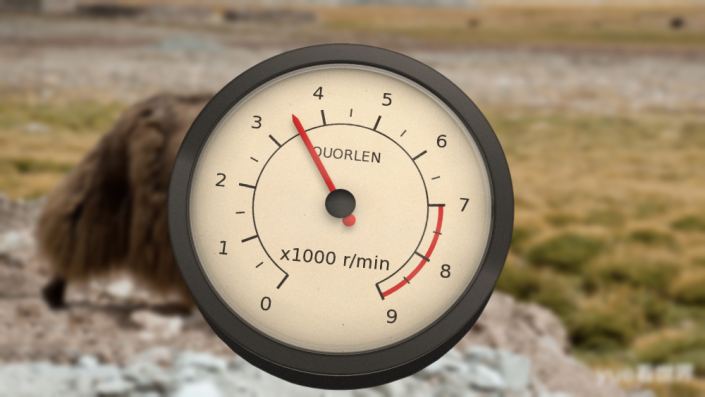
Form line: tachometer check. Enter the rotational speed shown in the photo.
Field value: 3500 rpm
